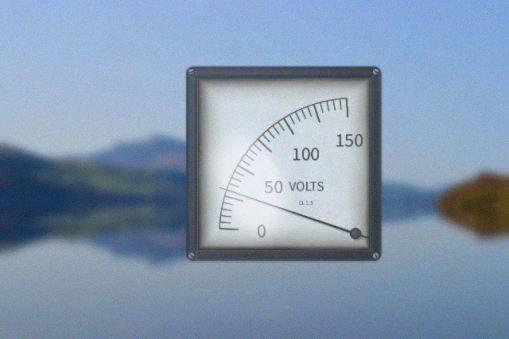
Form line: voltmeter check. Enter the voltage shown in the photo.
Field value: 30 V
